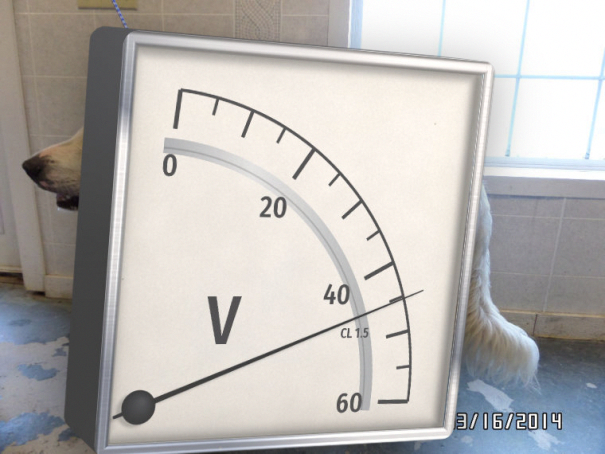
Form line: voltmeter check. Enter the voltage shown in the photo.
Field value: 45 V
